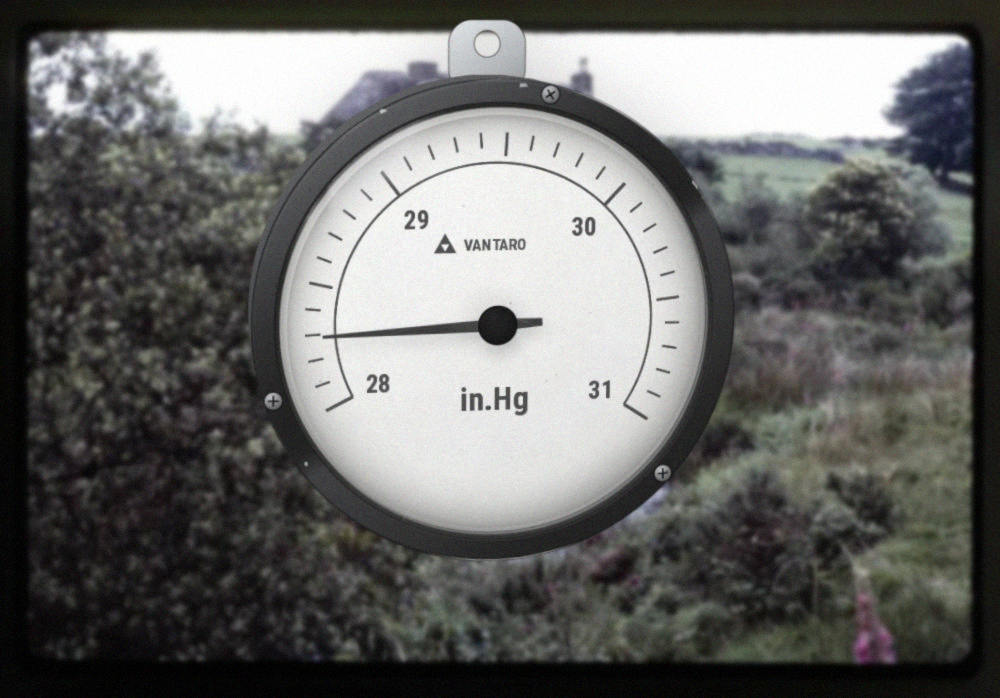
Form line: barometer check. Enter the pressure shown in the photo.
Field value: 28.3 inHg
